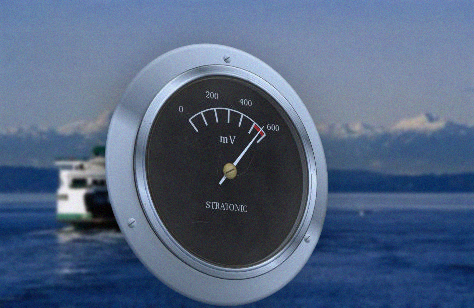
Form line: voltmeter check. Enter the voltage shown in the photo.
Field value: 550 mV
